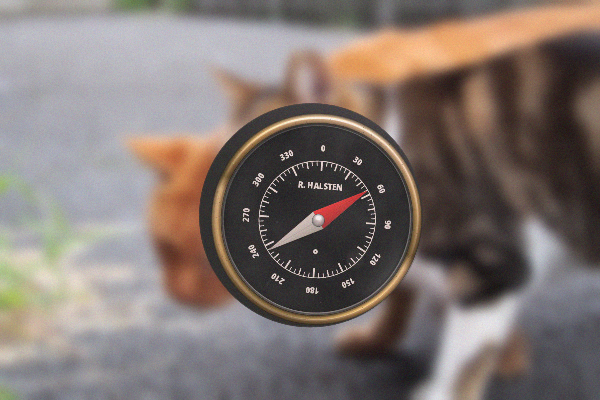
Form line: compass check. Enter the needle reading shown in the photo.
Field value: 55 °
